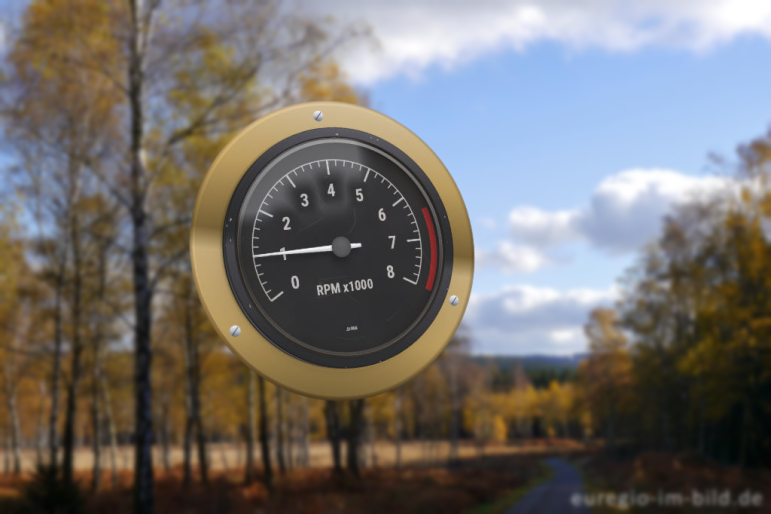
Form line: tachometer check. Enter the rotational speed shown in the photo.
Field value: 1000 rpm
